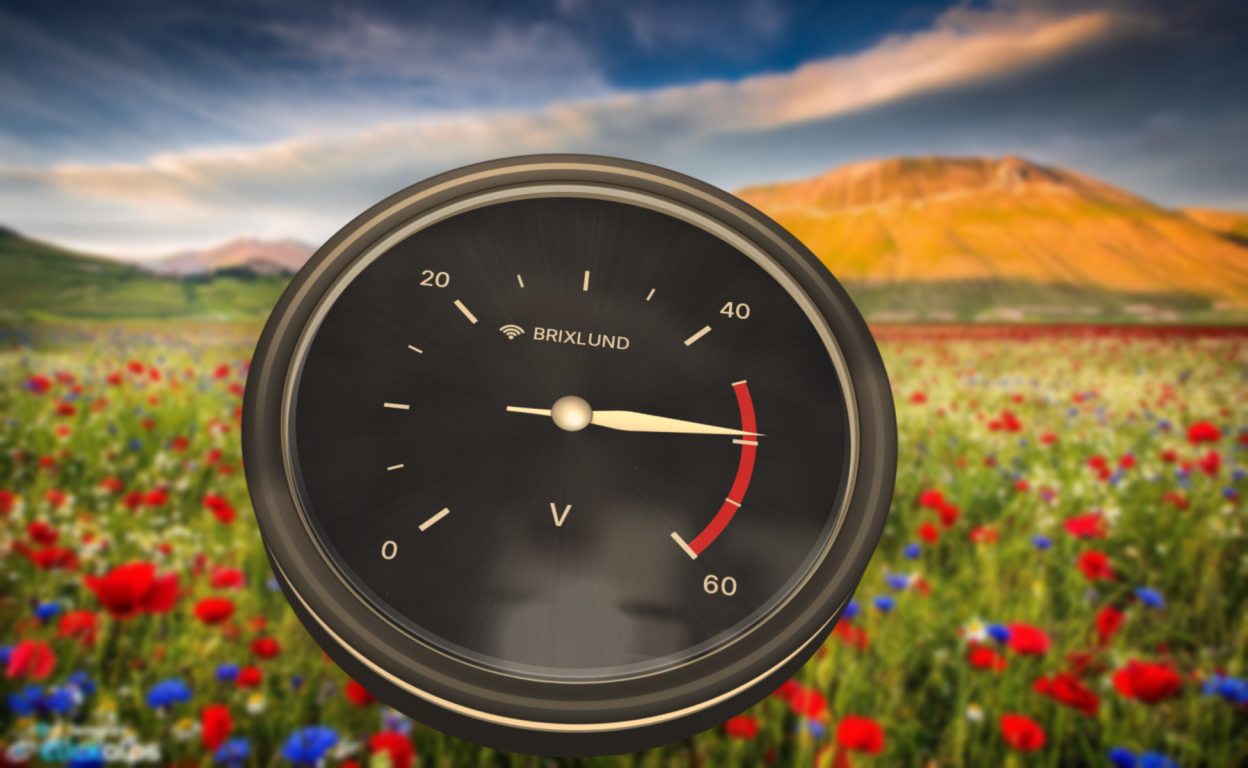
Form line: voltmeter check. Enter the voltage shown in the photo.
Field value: 50 V
